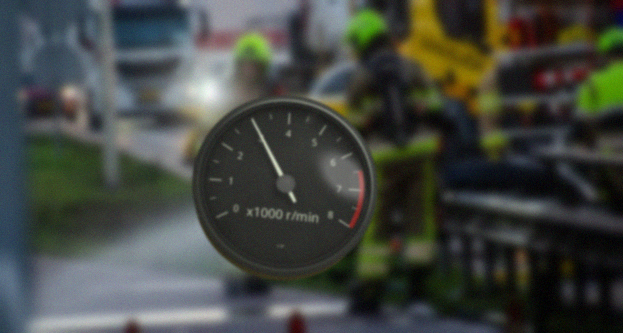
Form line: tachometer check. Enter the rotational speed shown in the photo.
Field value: 3000 rpm
